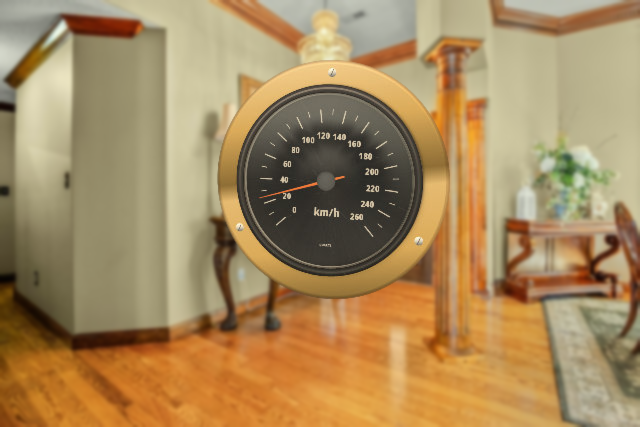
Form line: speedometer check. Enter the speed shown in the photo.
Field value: 25 km/h
